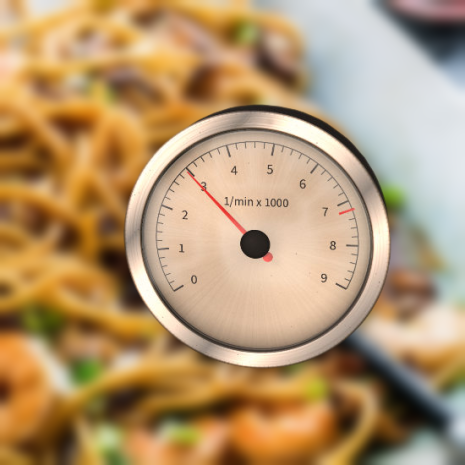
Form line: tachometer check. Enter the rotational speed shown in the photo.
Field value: 3000 rpm
